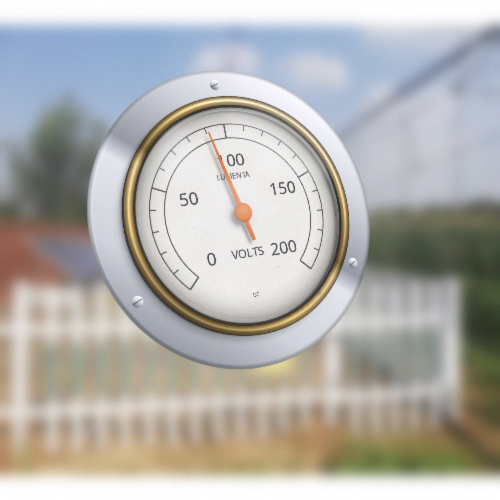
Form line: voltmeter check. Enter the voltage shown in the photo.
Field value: 90 V
